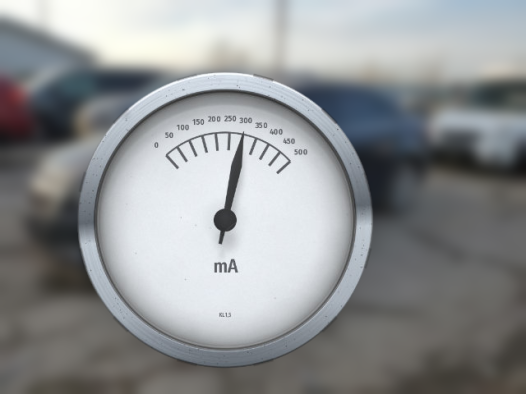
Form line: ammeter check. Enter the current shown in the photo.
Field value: 300 mA
